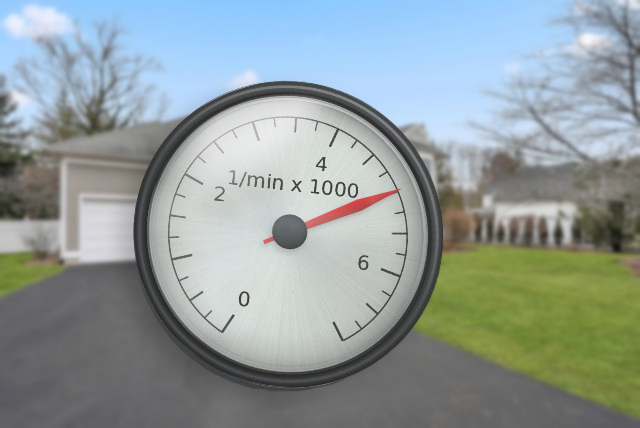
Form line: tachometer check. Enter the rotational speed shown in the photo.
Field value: 5000 rpm
